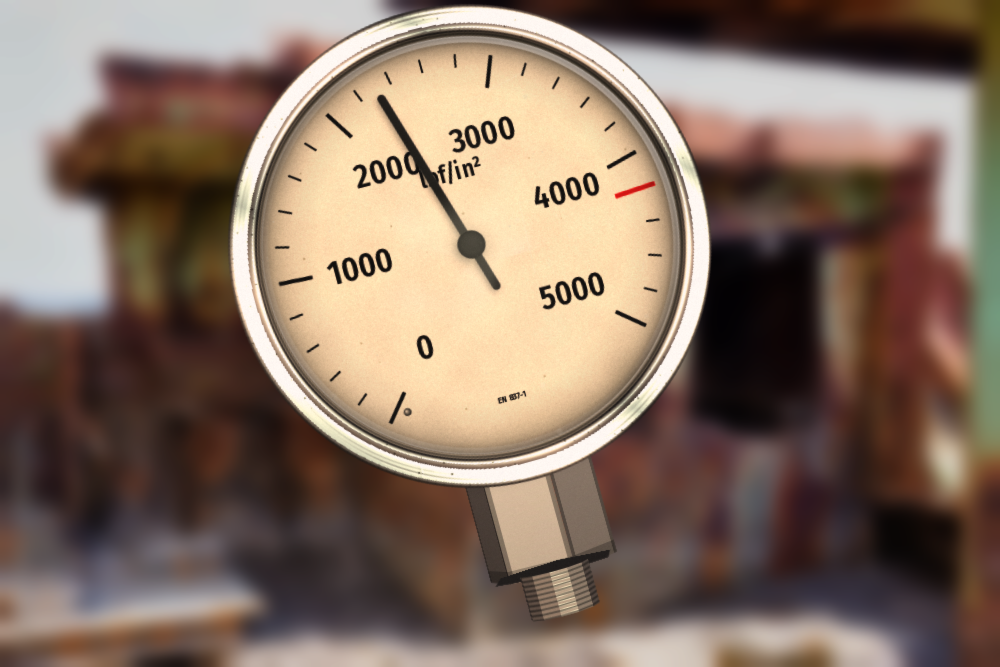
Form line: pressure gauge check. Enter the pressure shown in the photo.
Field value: 2300 psi
